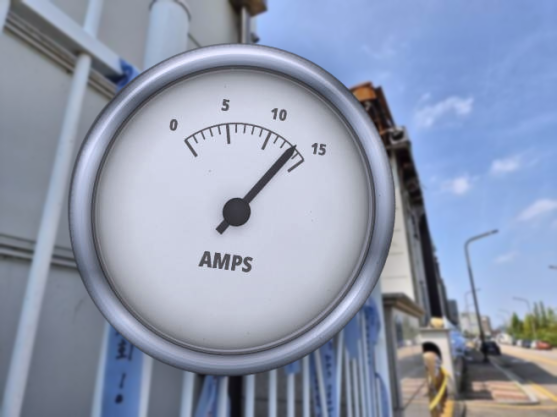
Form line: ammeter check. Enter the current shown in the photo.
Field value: 13 A
